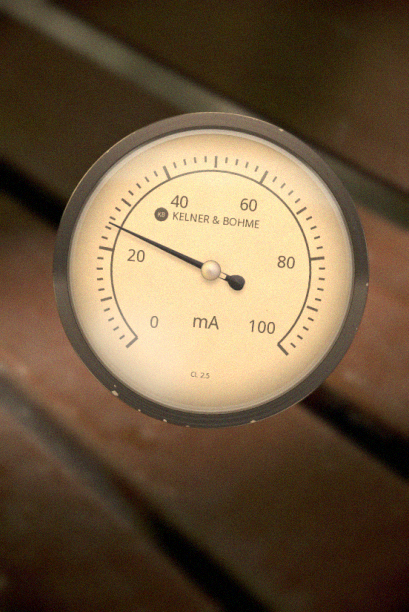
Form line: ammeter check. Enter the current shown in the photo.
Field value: 25 mA
